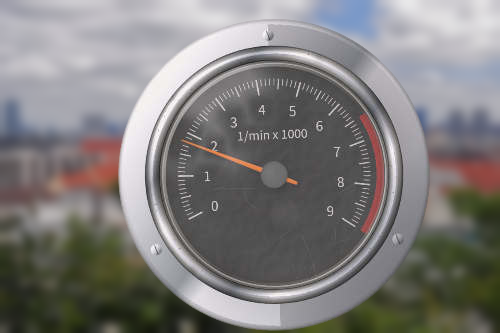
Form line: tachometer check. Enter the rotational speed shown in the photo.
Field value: 1800 rpm
